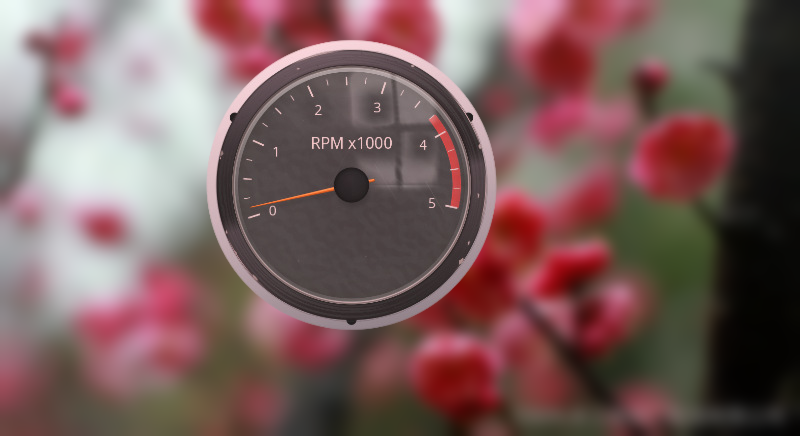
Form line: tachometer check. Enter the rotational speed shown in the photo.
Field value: 125 rpm
